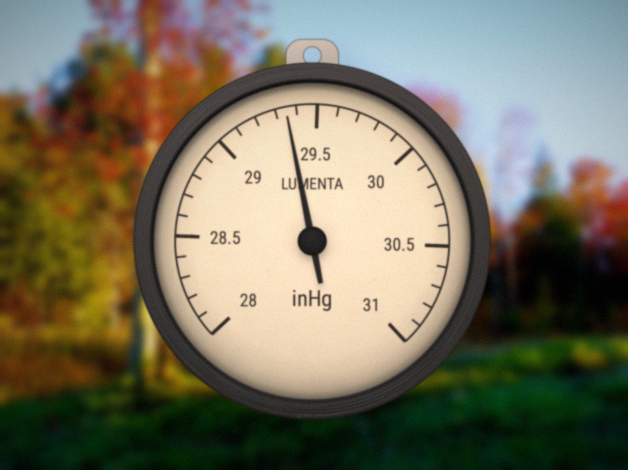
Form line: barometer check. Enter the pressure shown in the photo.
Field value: 29.35 inHg
